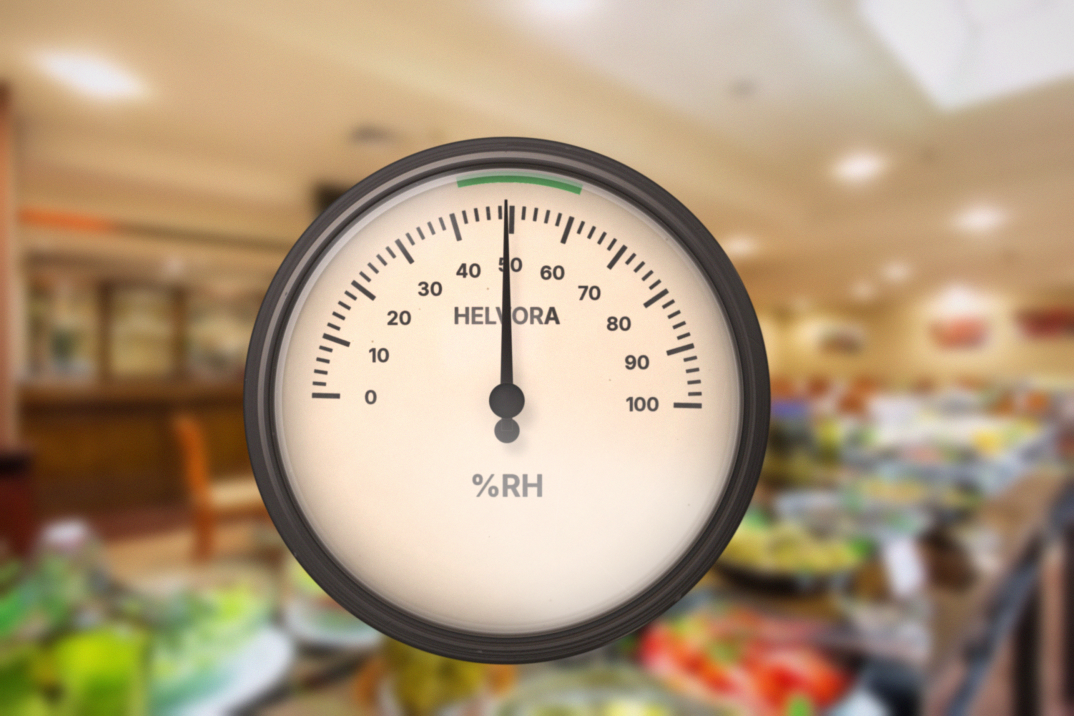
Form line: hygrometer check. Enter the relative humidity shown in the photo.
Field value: 49 %
